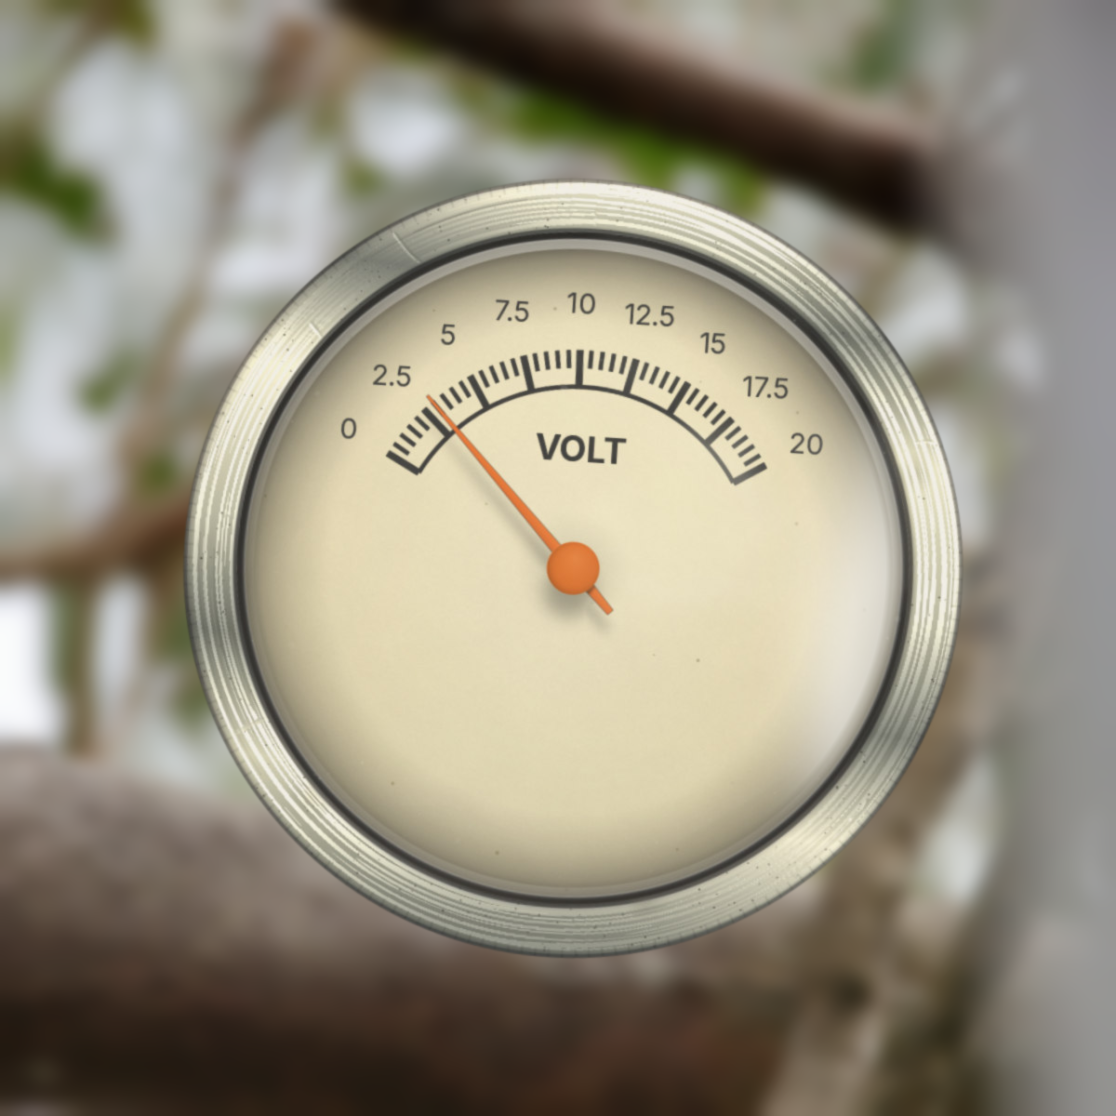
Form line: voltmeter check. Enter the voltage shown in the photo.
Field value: 3 V
